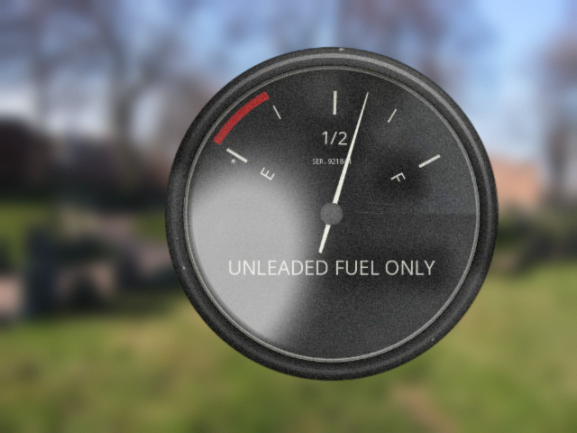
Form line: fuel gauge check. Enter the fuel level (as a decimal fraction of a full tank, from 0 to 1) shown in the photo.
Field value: 0.625
